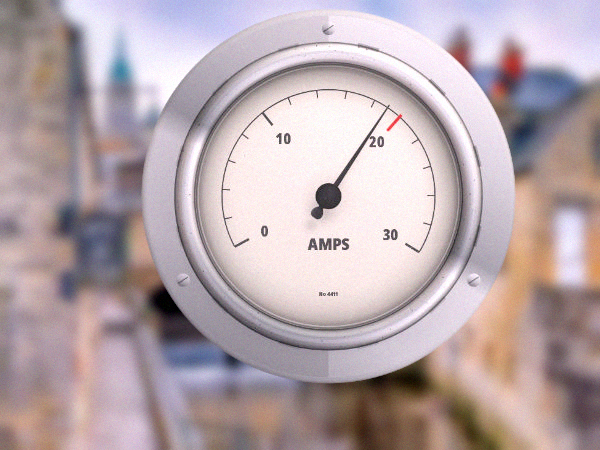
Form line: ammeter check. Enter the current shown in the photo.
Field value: 19 A
